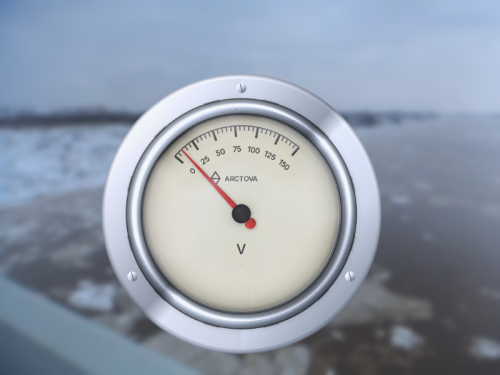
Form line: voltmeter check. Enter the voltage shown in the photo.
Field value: 10 V
